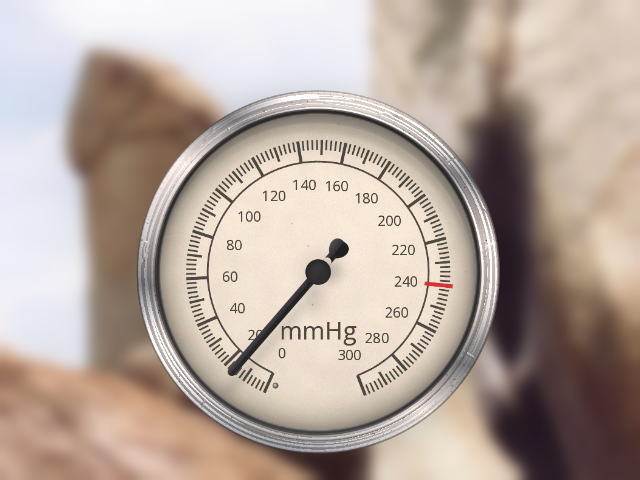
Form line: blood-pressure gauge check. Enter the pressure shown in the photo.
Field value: 16 mmHg
